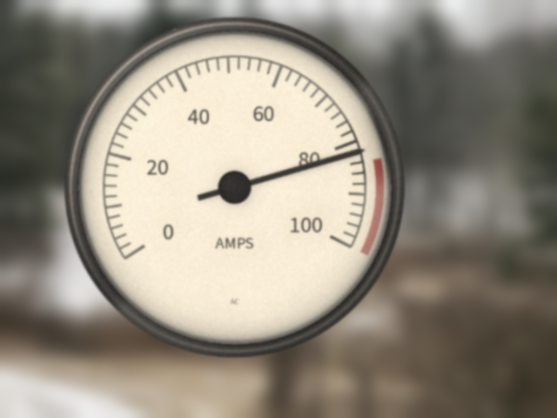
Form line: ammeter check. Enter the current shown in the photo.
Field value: 82 A
